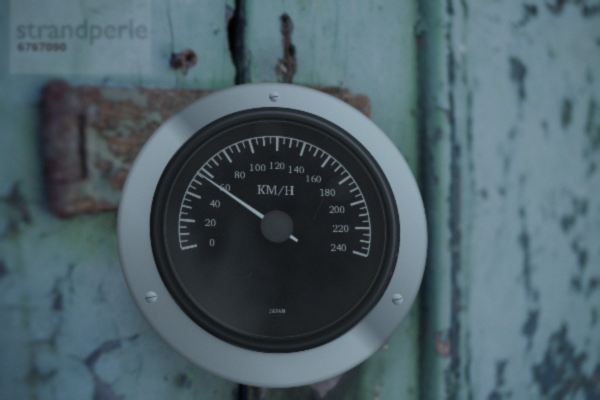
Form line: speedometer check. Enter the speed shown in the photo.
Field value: 55 km/h
